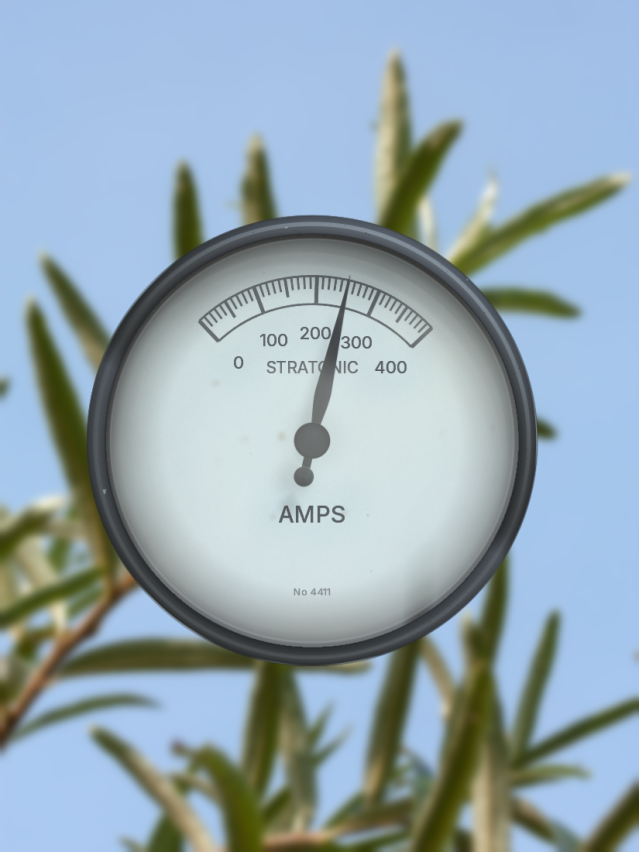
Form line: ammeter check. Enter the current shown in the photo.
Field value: 250 A
